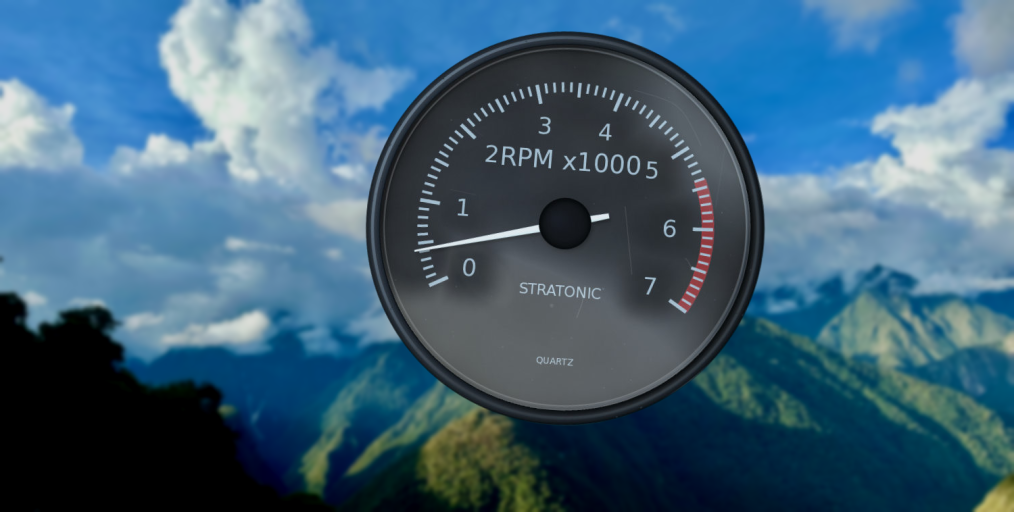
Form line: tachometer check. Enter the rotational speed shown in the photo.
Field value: 400 rpm
